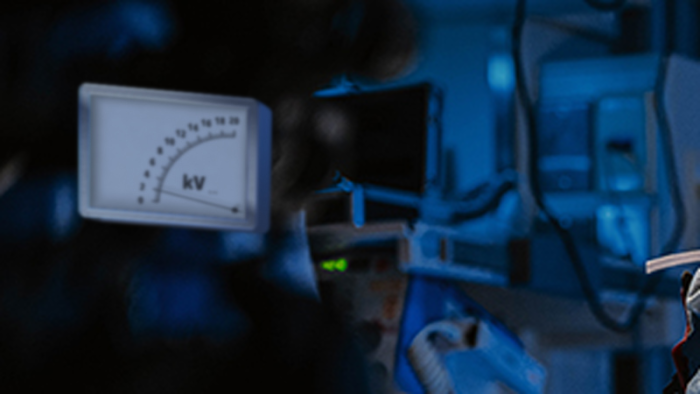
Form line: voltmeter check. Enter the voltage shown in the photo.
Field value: 2 kV
